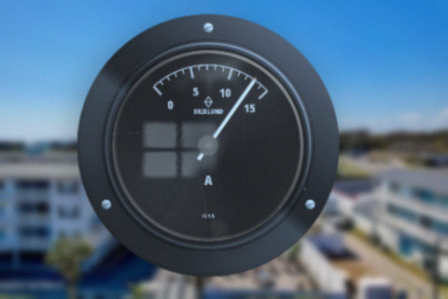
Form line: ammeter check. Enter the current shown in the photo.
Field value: 13 A
